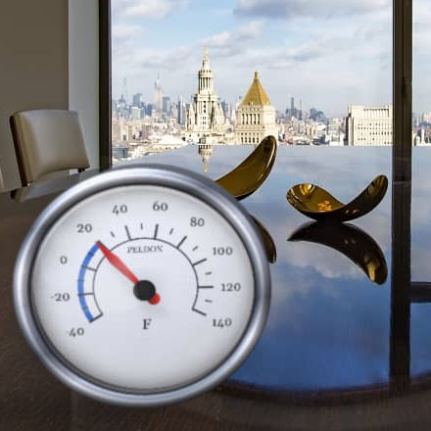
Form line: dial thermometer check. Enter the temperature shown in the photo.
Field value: 20 °F
